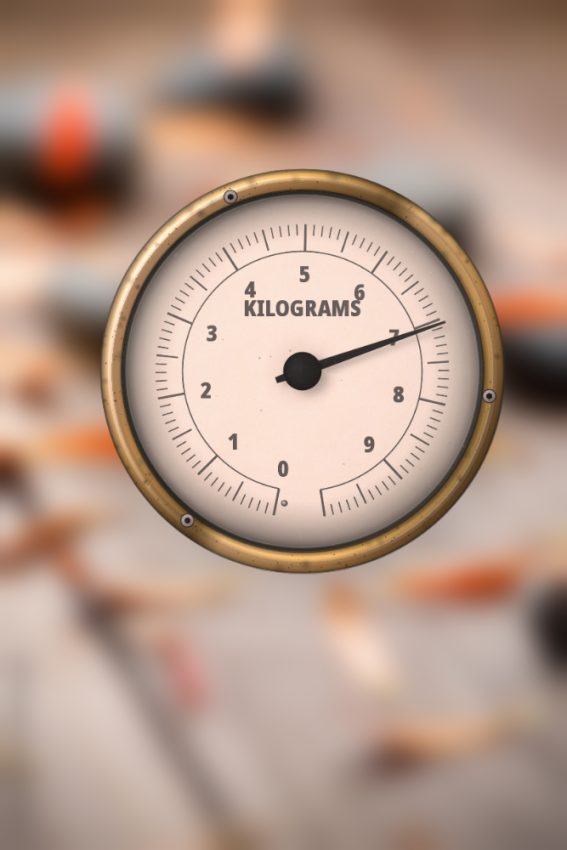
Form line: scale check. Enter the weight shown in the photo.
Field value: 7.05 kg
